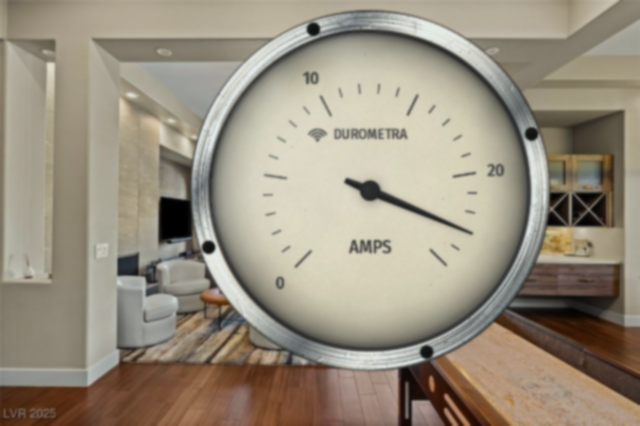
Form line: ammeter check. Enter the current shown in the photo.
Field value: 23 A
